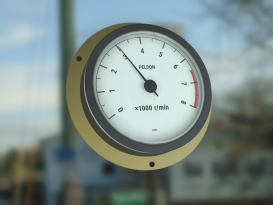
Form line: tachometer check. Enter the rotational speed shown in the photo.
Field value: 3000 rpm
